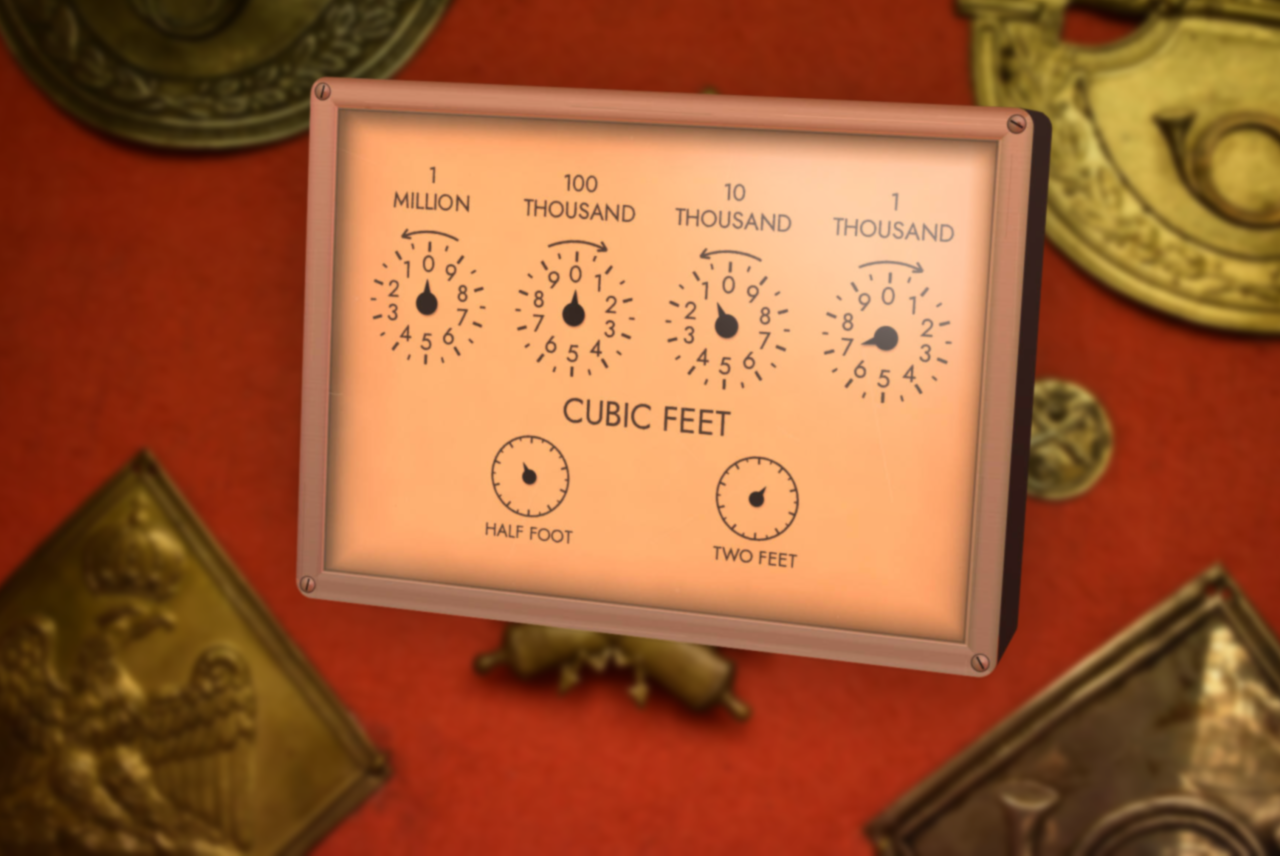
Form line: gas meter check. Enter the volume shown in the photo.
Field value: 700 ft³
